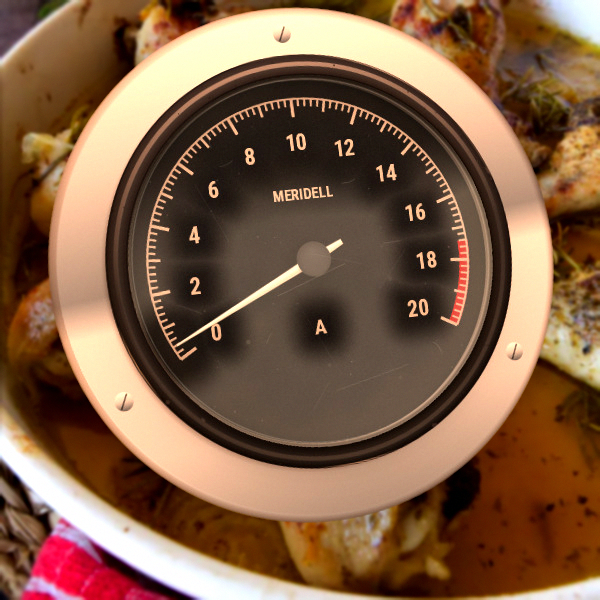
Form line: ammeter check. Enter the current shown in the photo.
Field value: 0.4 A
